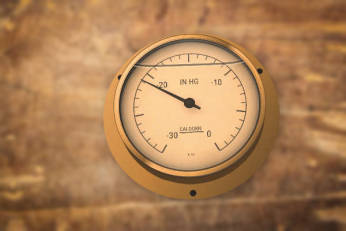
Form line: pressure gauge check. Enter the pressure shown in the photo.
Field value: -21 inHg
